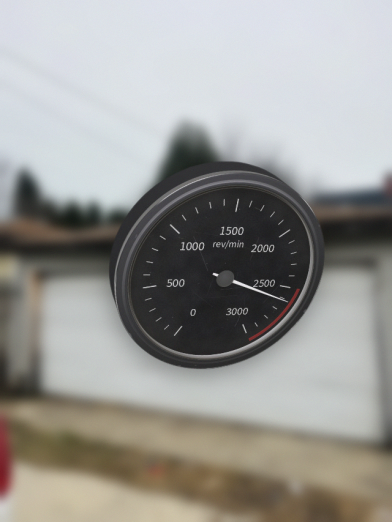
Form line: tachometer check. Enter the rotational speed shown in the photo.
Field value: 2600 rpm
